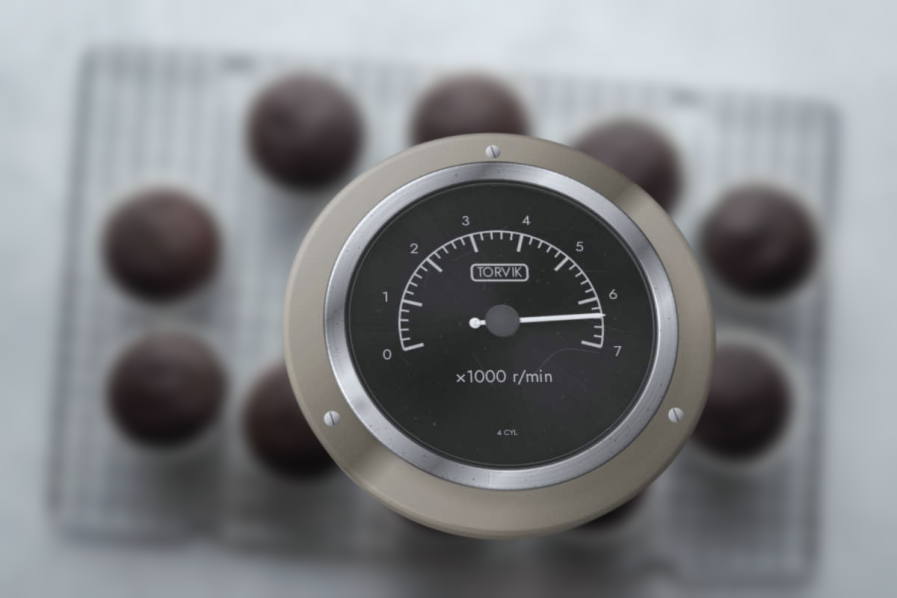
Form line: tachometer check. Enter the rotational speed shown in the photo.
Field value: 6400 rpm
